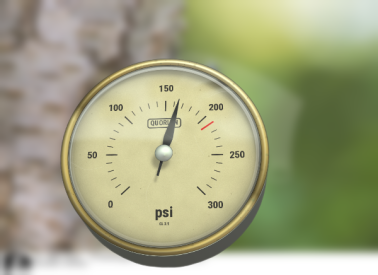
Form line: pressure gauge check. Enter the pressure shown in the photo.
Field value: 165 psi
